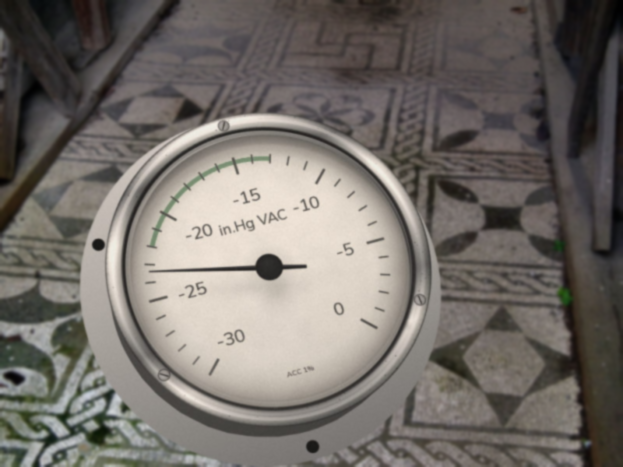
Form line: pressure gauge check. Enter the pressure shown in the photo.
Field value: -23.5 inHg
